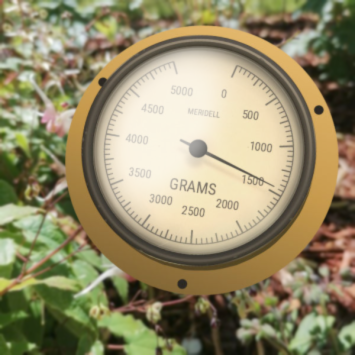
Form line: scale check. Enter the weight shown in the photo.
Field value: 1450 g
